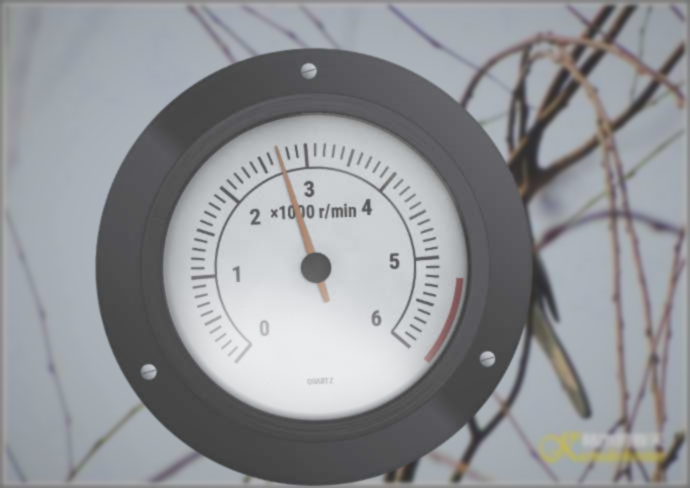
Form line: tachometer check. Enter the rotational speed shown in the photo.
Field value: 2700 rpm
